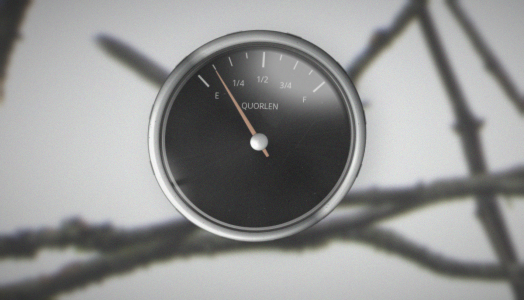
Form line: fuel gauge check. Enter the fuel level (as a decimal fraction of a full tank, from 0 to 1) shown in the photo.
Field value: 0.125
